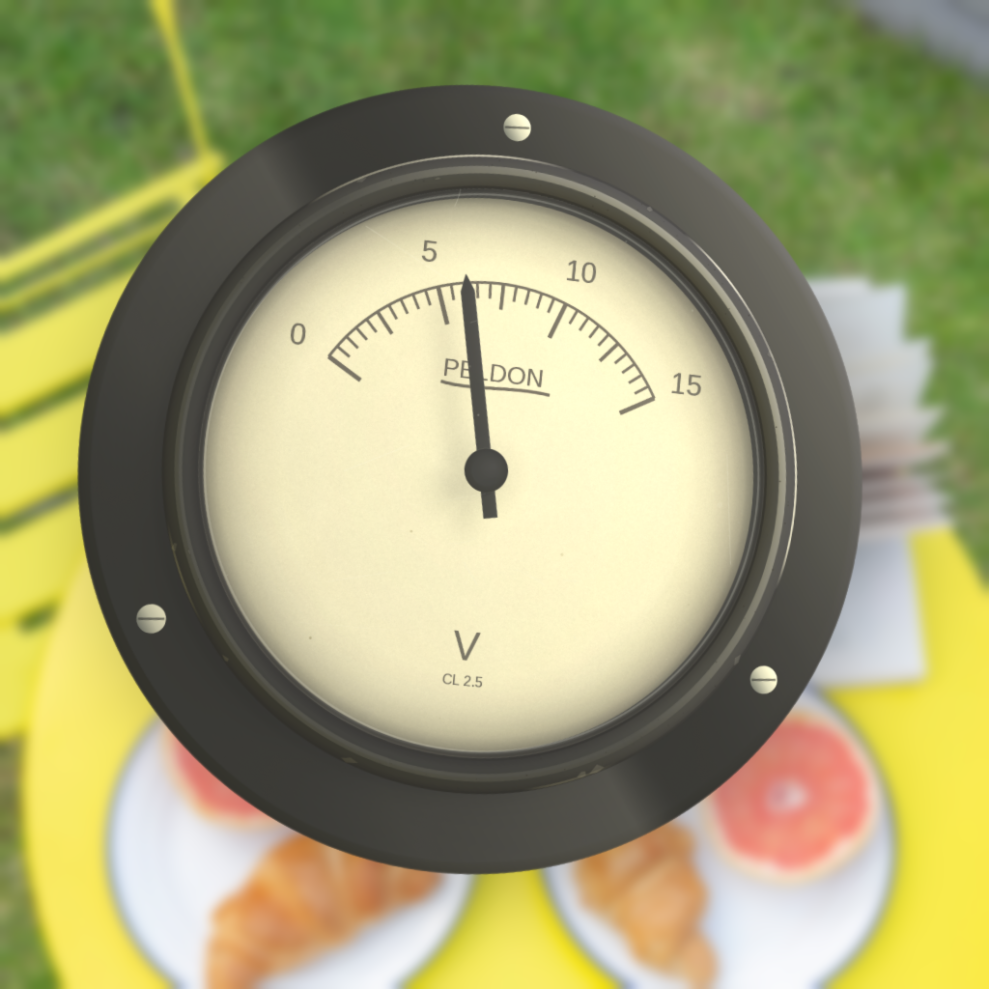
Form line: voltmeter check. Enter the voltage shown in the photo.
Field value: 6 V
